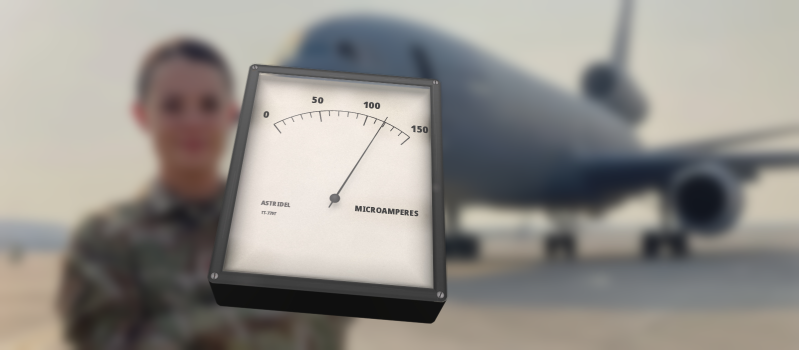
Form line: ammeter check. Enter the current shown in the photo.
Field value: 120 µA
